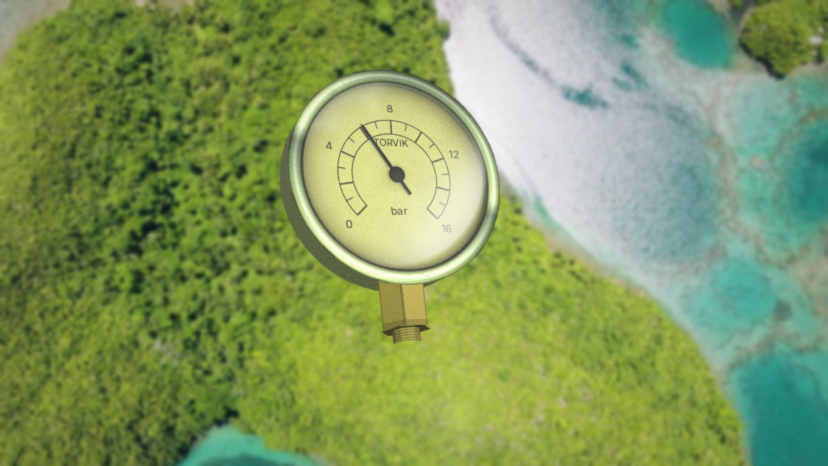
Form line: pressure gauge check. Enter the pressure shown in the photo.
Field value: 6 bar
